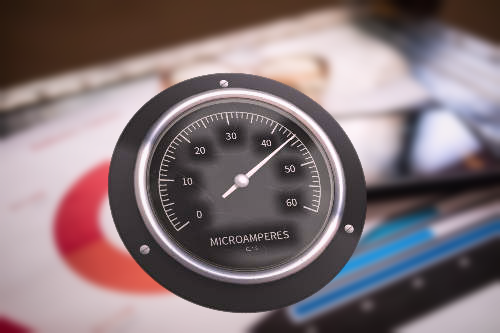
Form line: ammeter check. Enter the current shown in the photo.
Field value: 44 µA
